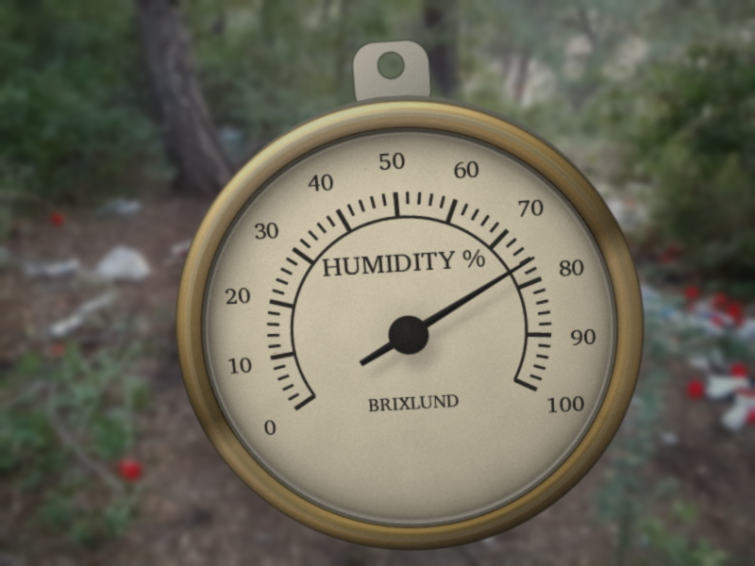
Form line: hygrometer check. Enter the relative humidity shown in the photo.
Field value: 76 %
